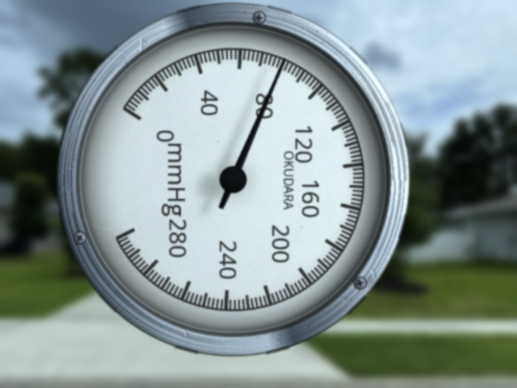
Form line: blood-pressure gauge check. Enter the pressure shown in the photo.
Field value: 80 mmHg
